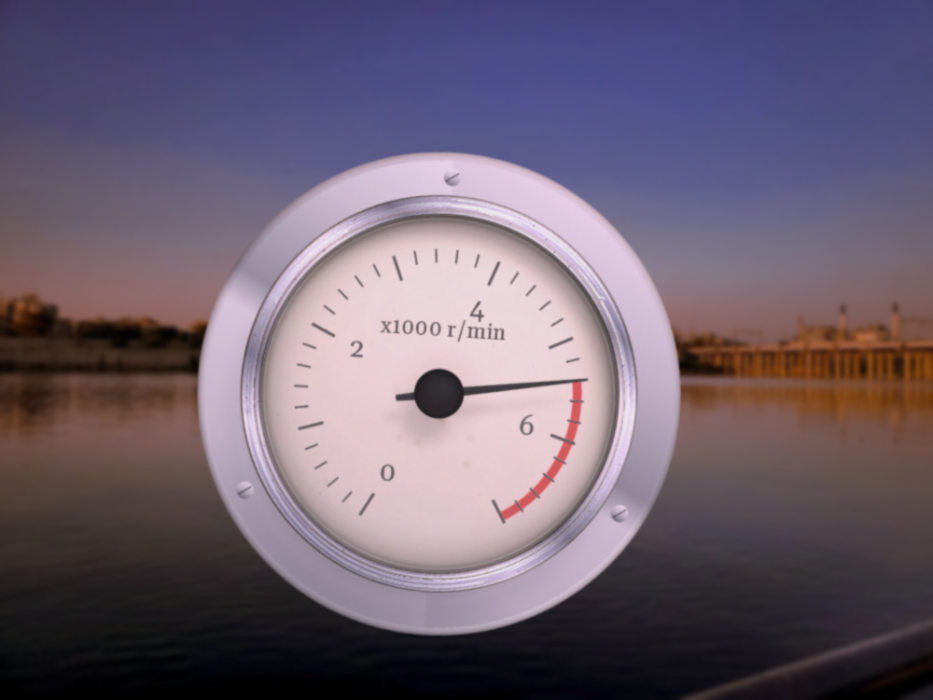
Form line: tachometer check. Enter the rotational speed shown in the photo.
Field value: 5400 rpm
